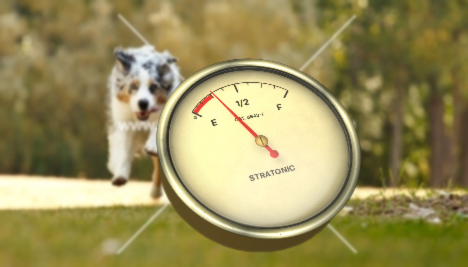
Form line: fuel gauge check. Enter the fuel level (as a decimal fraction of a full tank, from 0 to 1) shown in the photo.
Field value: 0.25
